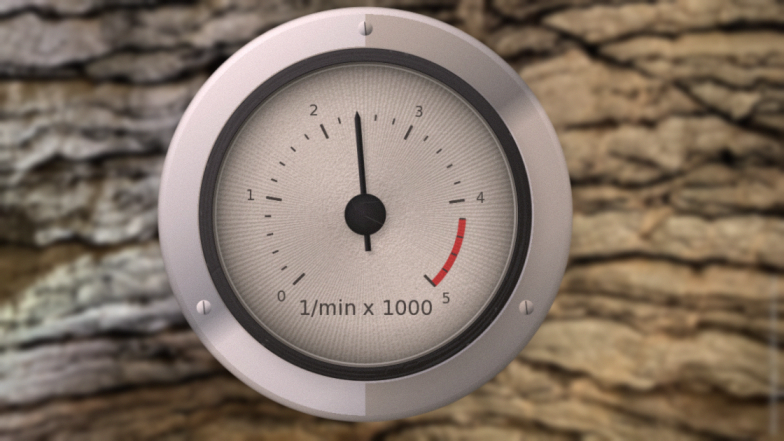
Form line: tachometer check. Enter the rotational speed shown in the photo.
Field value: 2400 rpm
